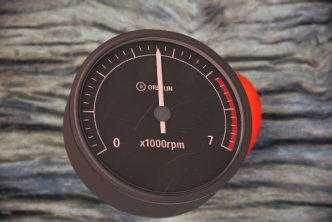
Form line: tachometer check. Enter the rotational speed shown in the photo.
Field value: 3600 rpm
